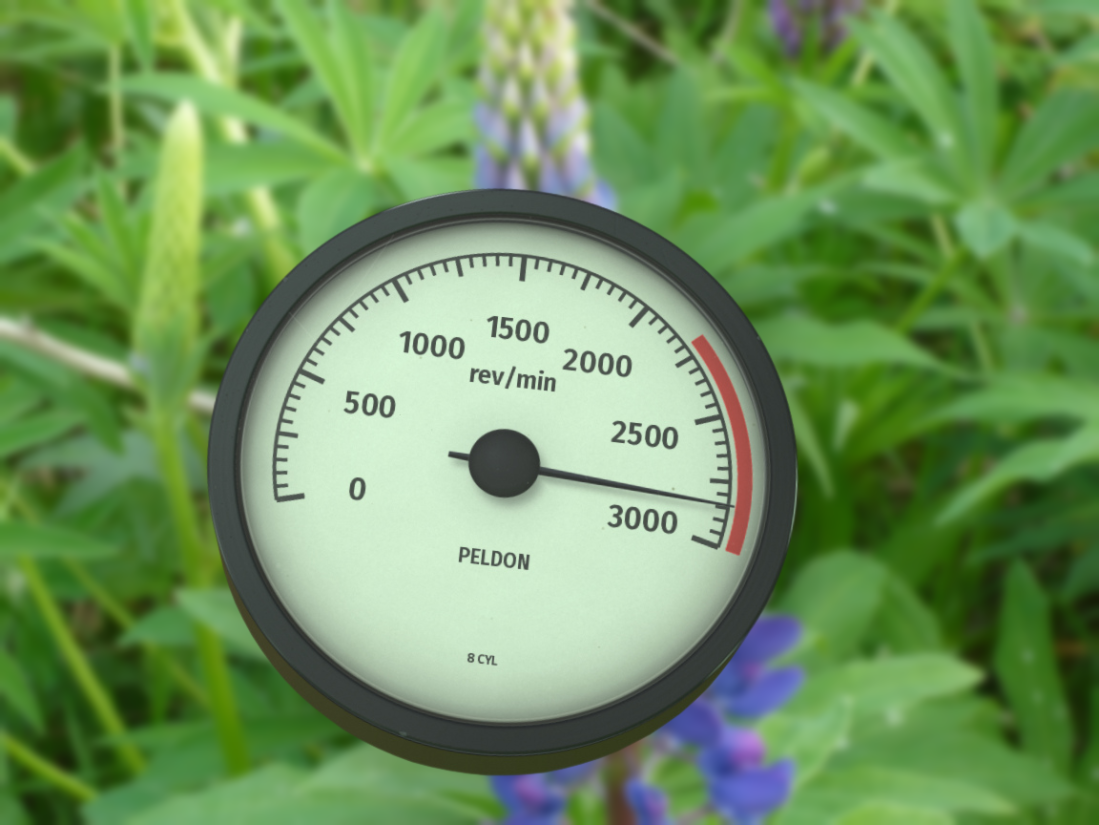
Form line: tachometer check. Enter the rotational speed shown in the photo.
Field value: 2850 rpm
